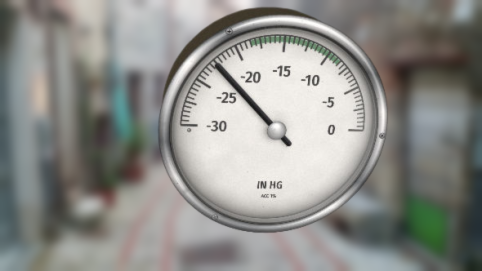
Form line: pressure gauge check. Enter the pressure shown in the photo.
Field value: -22.5 inHg
